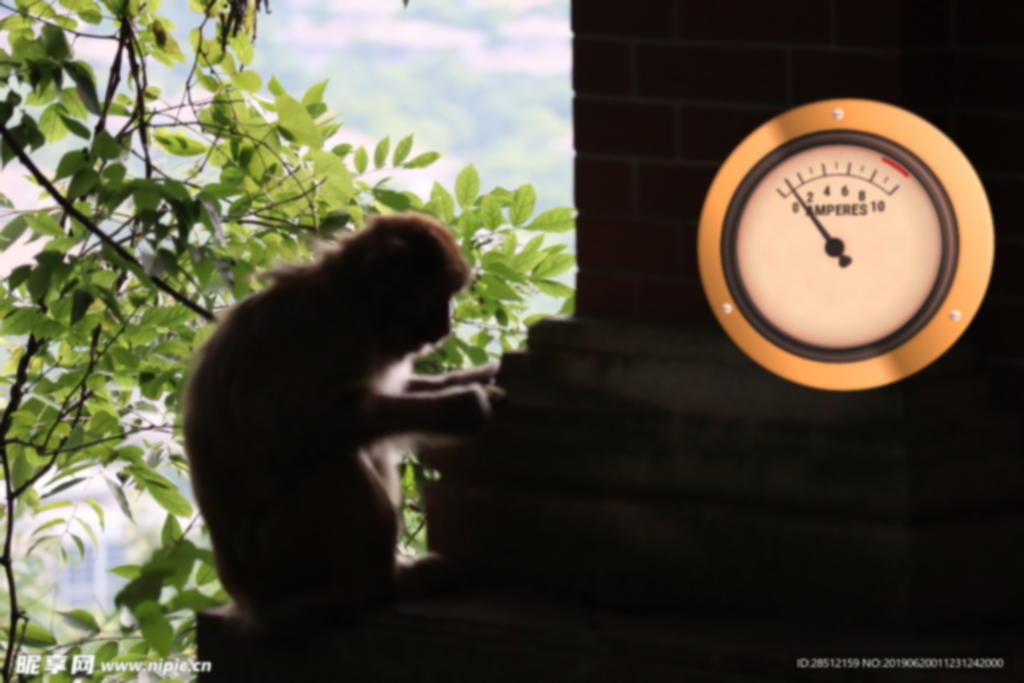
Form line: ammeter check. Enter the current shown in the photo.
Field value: 1 A
